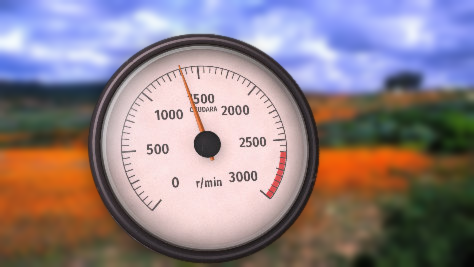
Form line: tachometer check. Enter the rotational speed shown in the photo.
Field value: 1350 rpm
